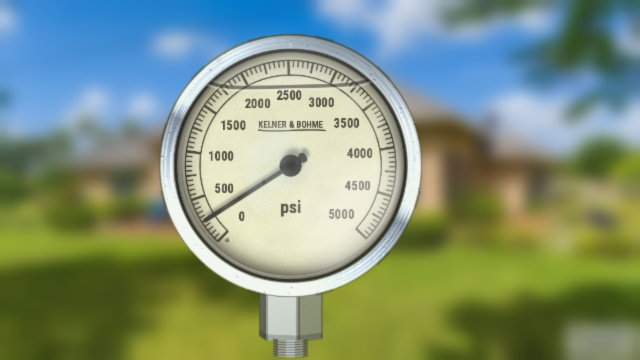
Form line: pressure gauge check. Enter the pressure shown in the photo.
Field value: 250 psi
